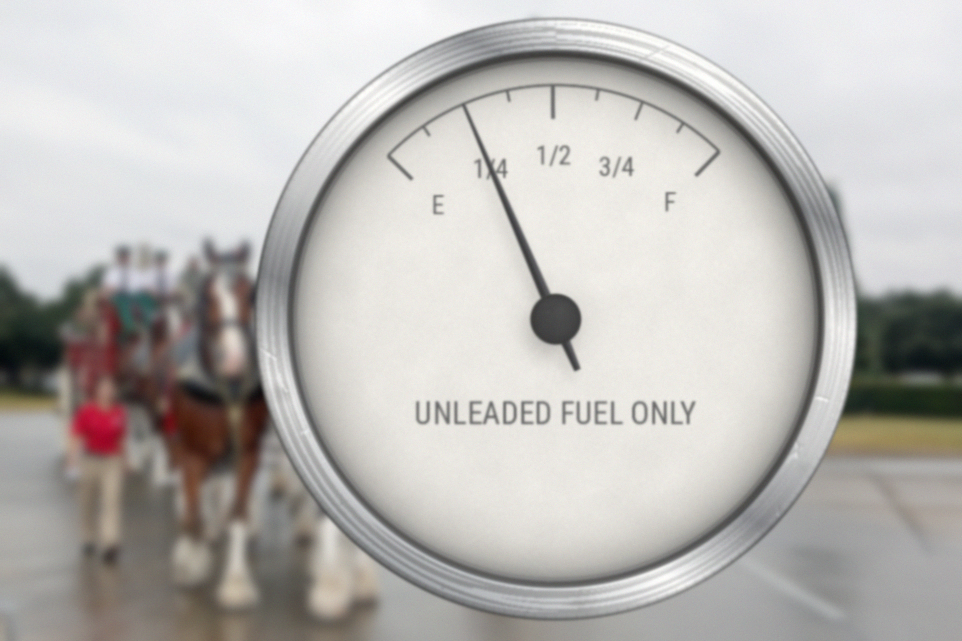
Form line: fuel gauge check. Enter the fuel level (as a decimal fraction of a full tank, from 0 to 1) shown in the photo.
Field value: 0.25
